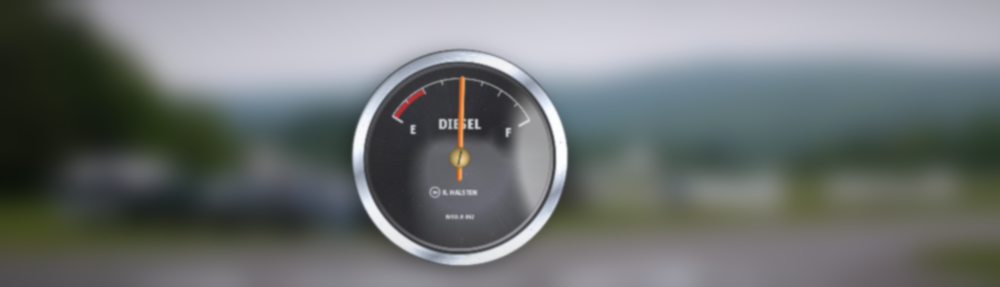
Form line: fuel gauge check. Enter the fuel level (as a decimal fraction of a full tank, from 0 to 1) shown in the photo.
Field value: 0.5
